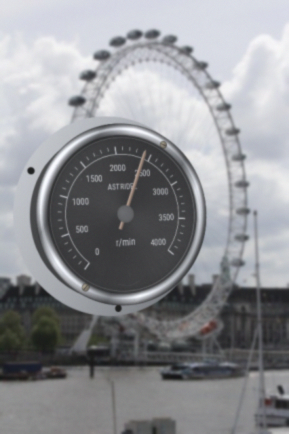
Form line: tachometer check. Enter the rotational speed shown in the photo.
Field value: 2400 rpm
